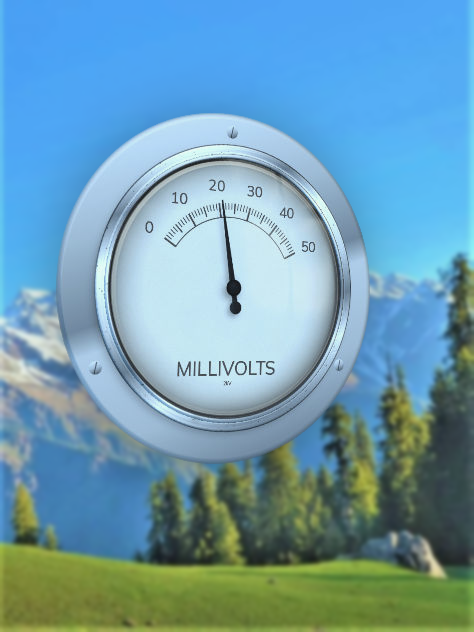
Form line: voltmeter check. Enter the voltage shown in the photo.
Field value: 20 mV
